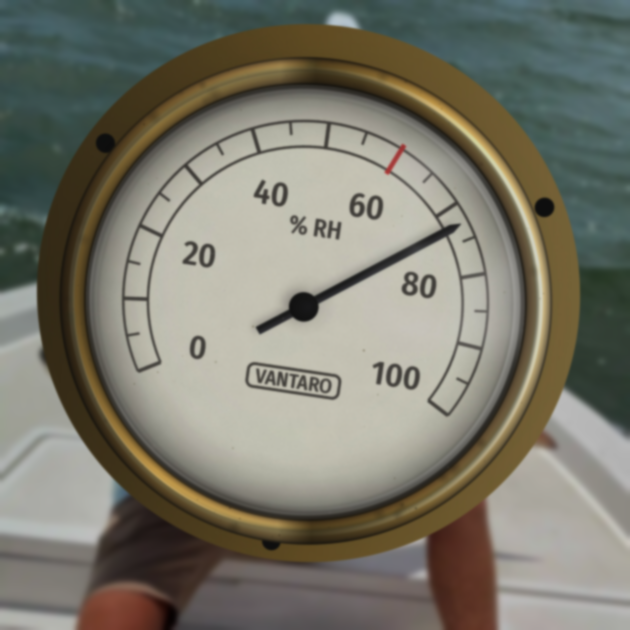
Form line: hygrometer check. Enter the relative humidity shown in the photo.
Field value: 72.5 %
